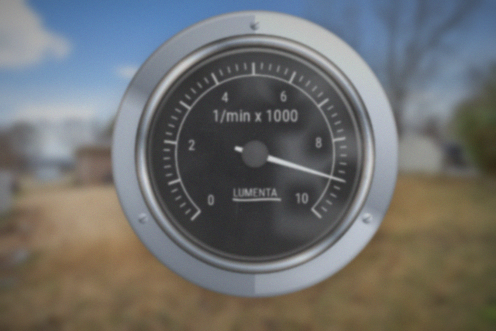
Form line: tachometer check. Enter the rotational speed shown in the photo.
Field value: 9000 rpm
